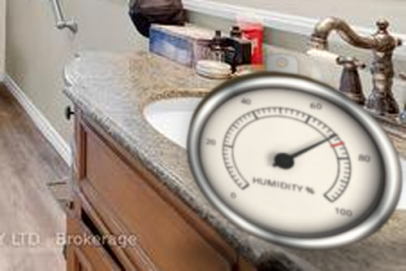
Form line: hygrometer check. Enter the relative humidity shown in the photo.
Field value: 70 %
